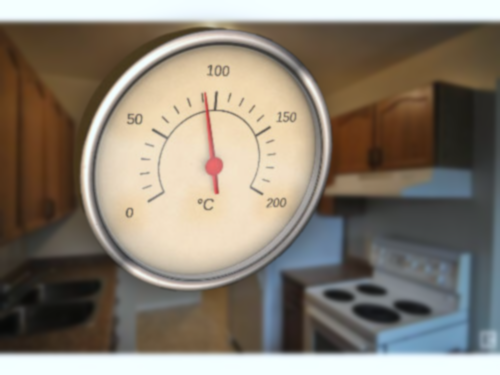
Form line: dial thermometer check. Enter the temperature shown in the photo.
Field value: 90 °C
